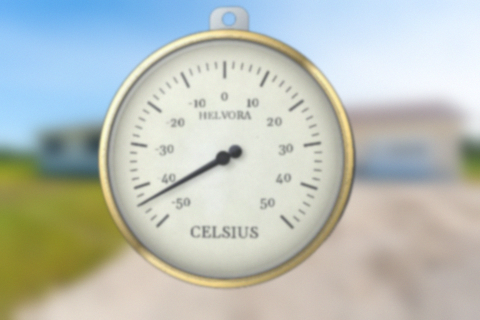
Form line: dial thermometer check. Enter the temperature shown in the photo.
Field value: -44 °C
